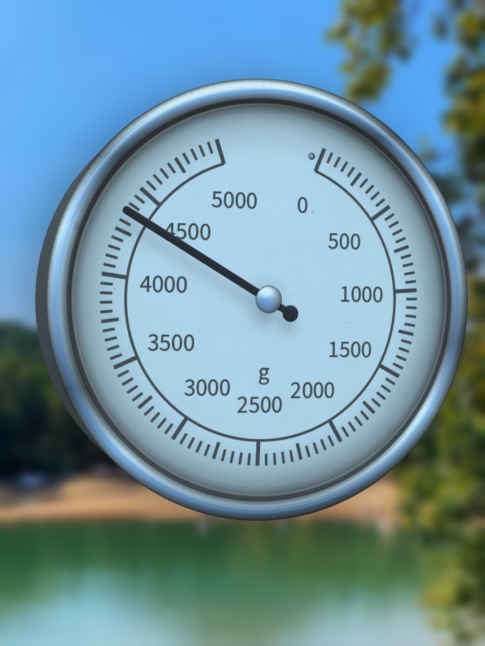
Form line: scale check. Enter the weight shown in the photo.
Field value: 4350 g
